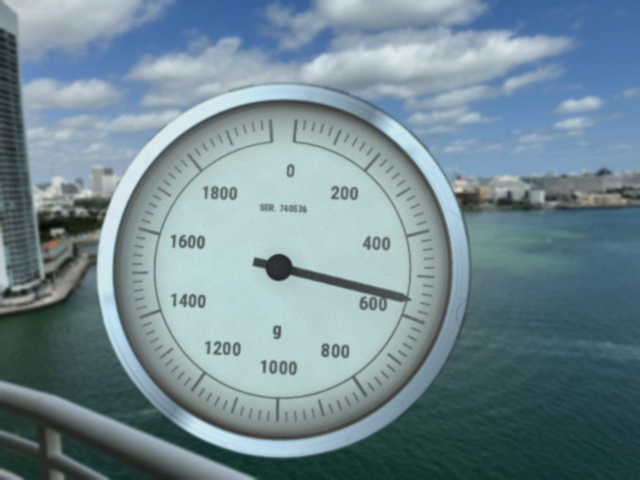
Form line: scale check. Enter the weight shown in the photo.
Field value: 560 g
